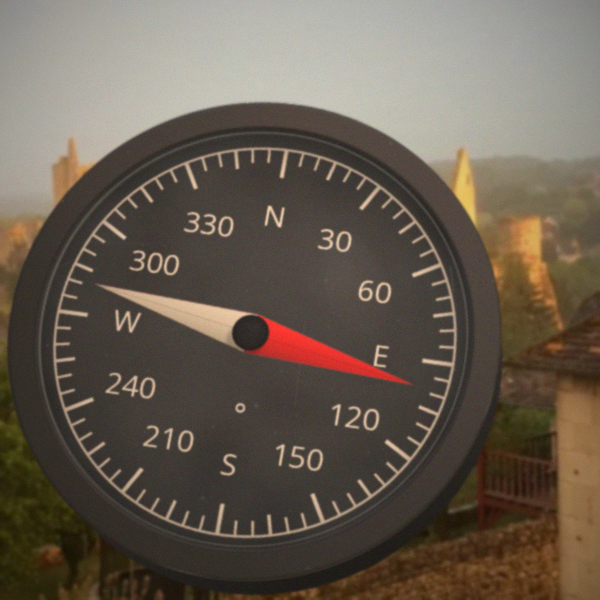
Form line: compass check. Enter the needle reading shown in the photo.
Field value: 100 °
